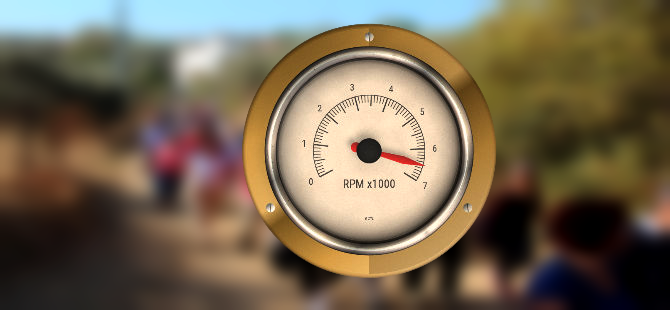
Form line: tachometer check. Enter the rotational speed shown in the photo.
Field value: 6500 rpm
